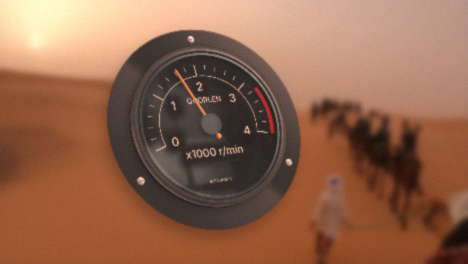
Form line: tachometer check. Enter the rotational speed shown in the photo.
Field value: 1600 rpm
